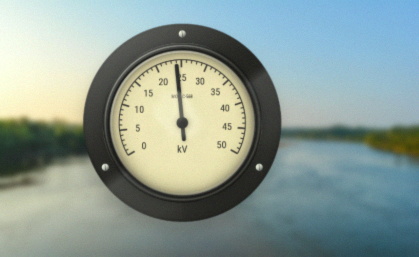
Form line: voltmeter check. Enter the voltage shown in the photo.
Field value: 24 kV
